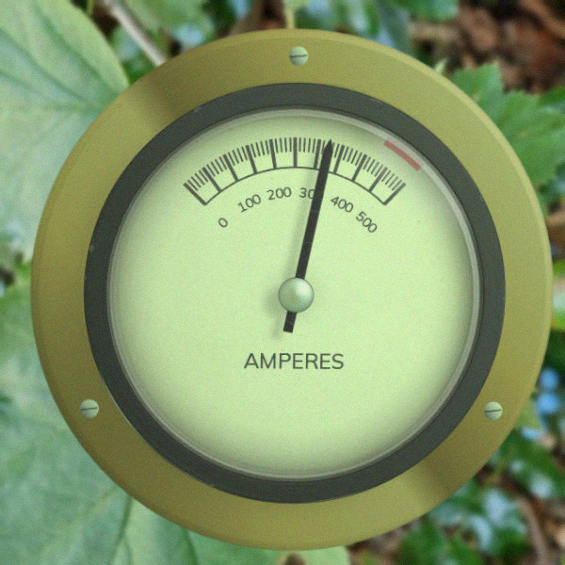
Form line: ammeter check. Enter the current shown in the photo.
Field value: 320 A
